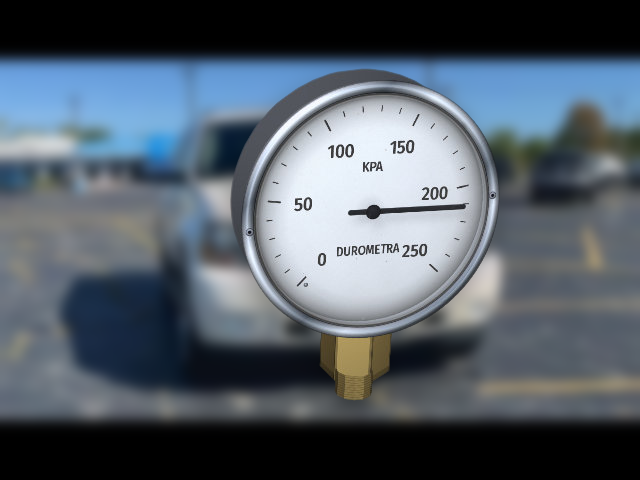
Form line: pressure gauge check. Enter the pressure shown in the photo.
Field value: 210 kPa
